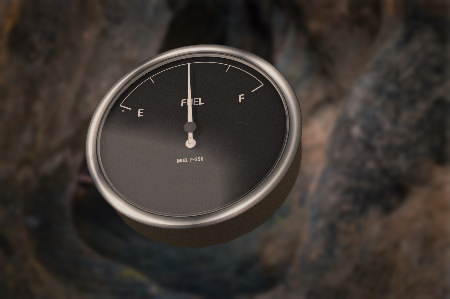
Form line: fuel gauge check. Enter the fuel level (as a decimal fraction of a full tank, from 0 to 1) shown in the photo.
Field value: 0.5
